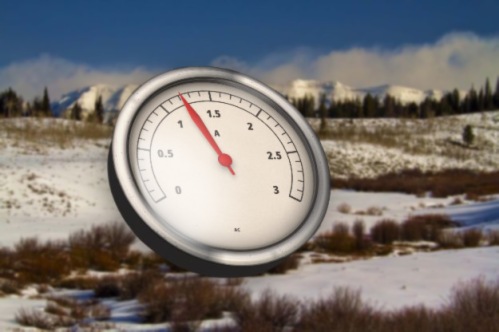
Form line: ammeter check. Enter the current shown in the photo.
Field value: 1.2 A
